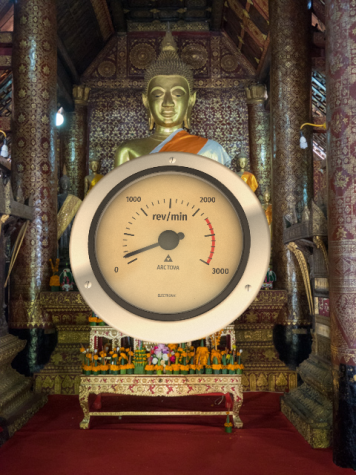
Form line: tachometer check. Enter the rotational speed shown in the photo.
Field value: 100 rpm
